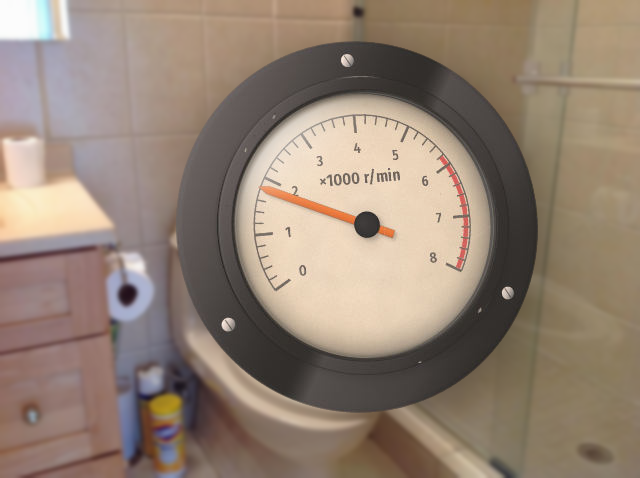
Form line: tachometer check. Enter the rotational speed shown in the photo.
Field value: 1800 rpm
